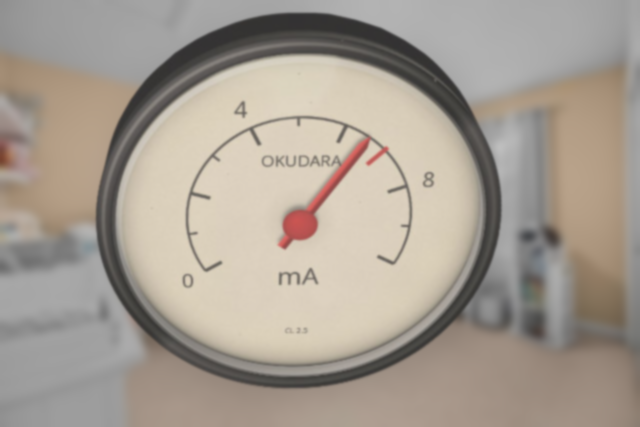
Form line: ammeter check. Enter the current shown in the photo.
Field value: 6.5 mA
